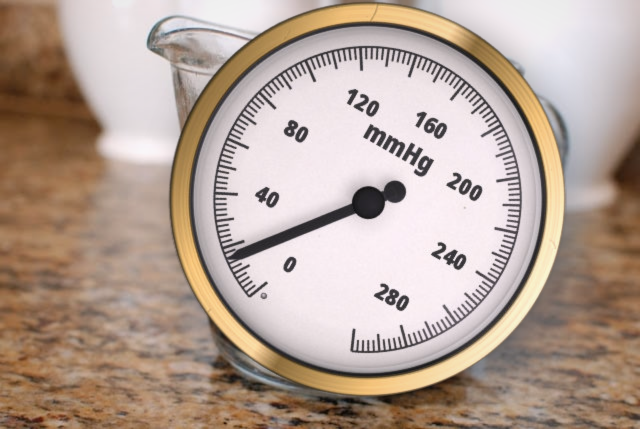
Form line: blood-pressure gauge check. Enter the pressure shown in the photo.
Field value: 16 mmHg
